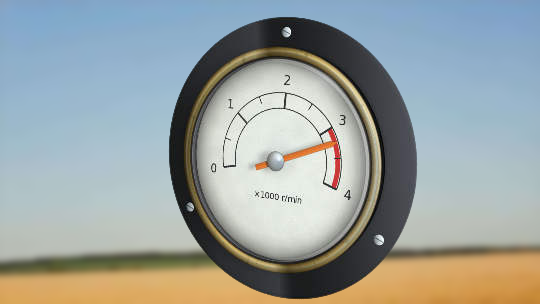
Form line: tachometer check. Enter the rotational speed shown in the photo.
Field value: 3250 rpm
